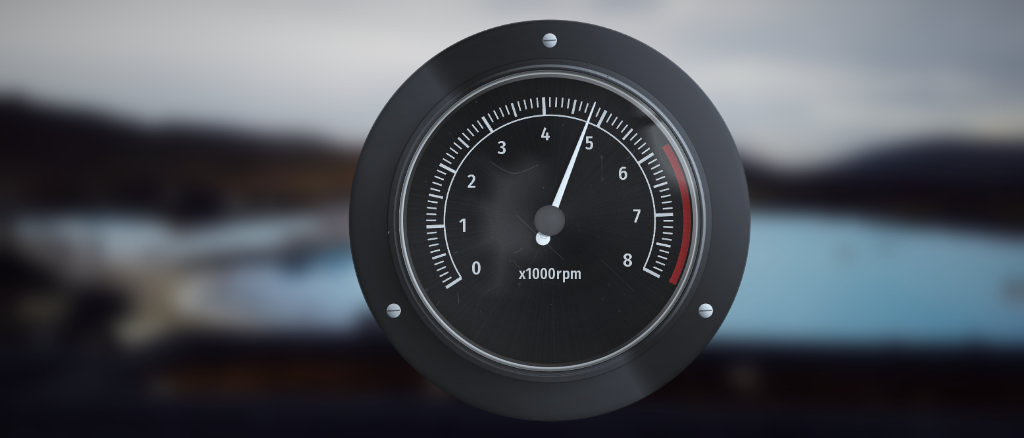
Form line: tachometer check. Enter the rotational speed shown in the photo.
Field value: 4800 rpm
